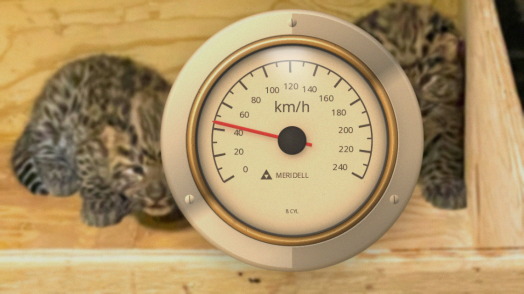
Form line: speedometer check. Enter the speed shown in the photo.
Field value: 45 km/h
